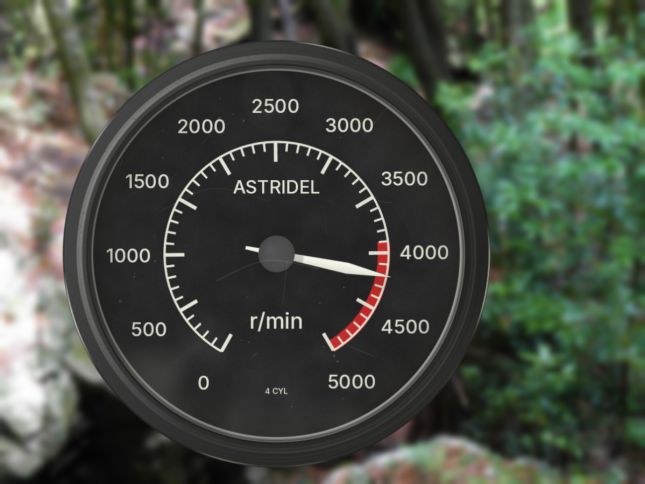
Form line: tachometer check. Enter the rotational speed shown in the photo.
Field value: 4200 rpm
